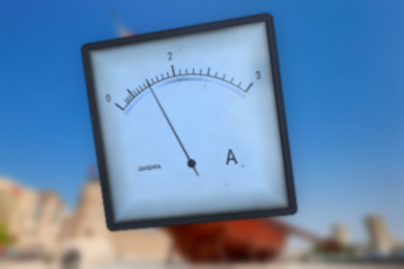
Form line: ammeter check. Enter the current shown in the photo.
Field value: 1.5 A
